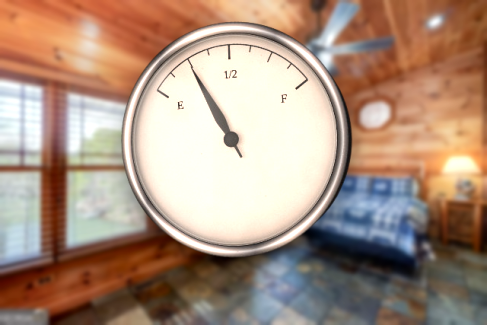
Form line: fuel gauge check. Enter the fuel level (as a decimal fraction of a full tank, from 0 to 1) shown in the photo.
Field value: 0.25
